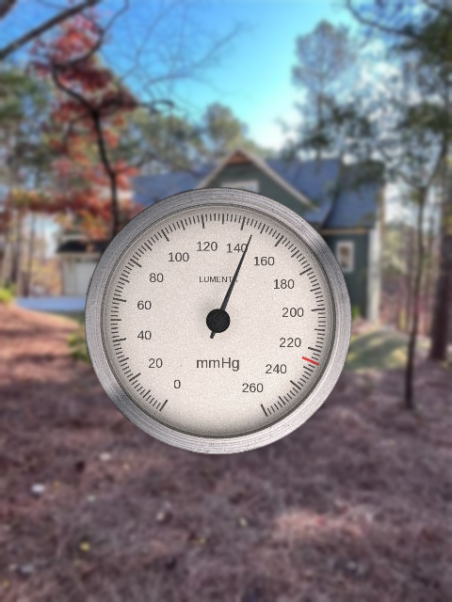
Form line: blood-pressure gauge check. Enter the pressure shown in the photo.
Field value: 146 mmHg
